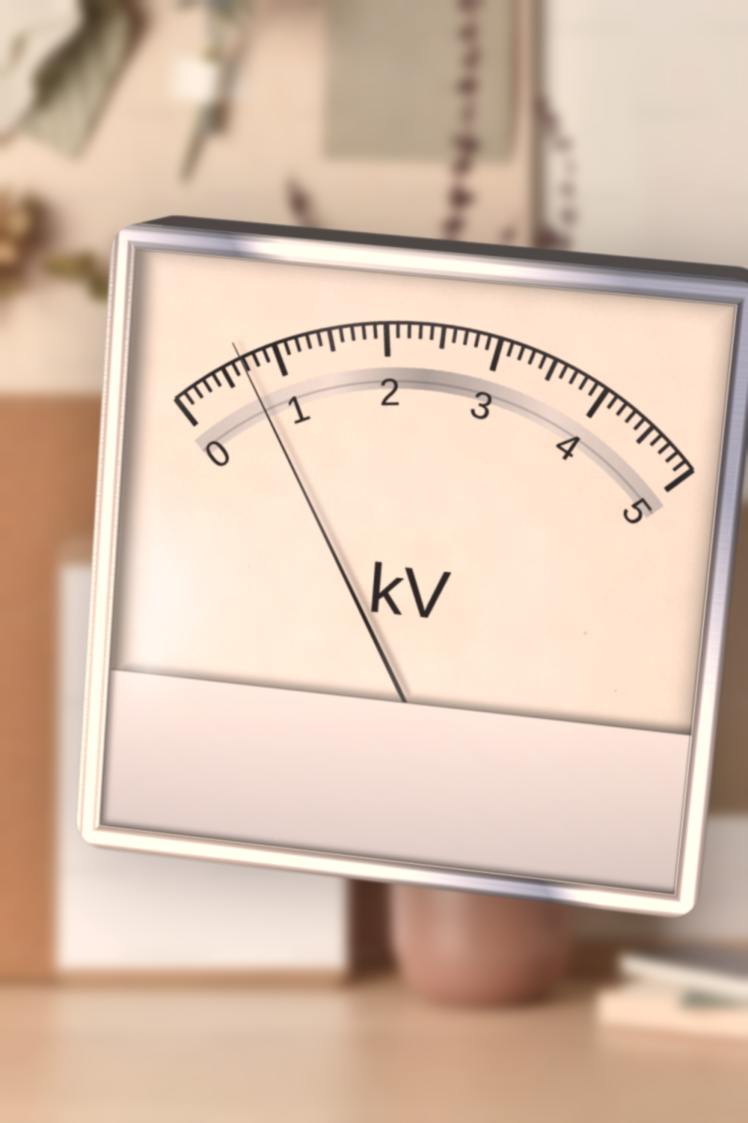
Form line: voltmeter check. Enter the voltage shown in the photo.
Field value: 0.7 kV
